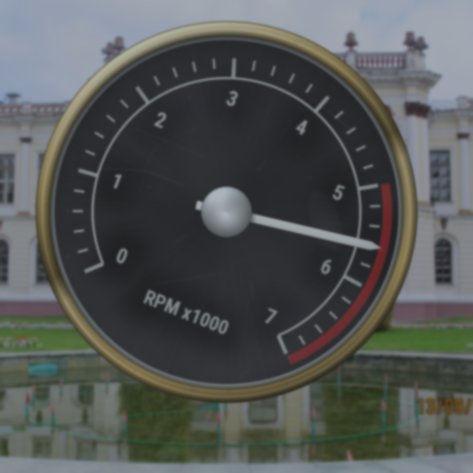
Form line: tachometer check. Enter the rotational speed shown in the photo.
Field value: 5600 rpm
